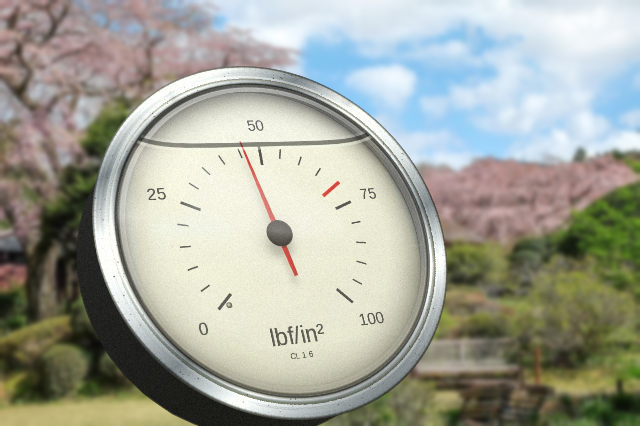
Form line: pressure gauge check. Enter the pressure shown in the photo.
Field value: 45 psi
